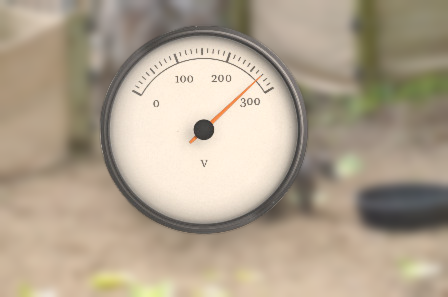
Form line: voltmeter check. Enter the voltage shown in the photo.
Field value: 270 V
